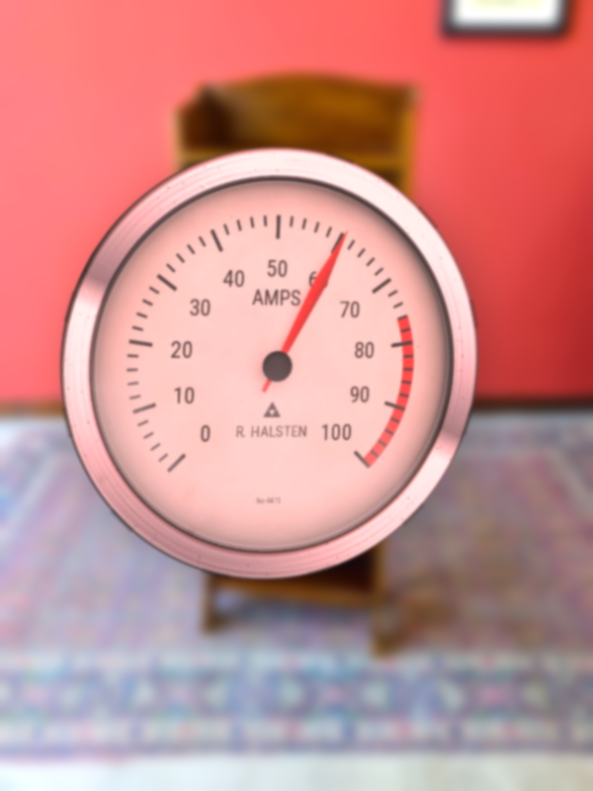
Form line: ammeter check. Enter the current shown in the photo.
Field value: 60 A
